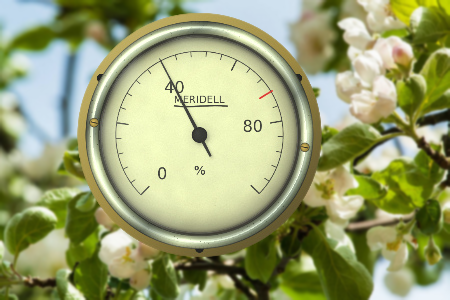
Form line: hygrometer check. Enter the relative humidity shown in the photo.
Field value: 40 %
